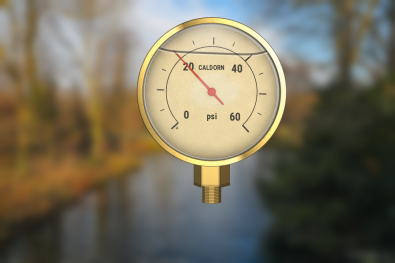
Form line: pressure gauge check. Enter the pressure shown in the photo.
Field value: 20 psi
